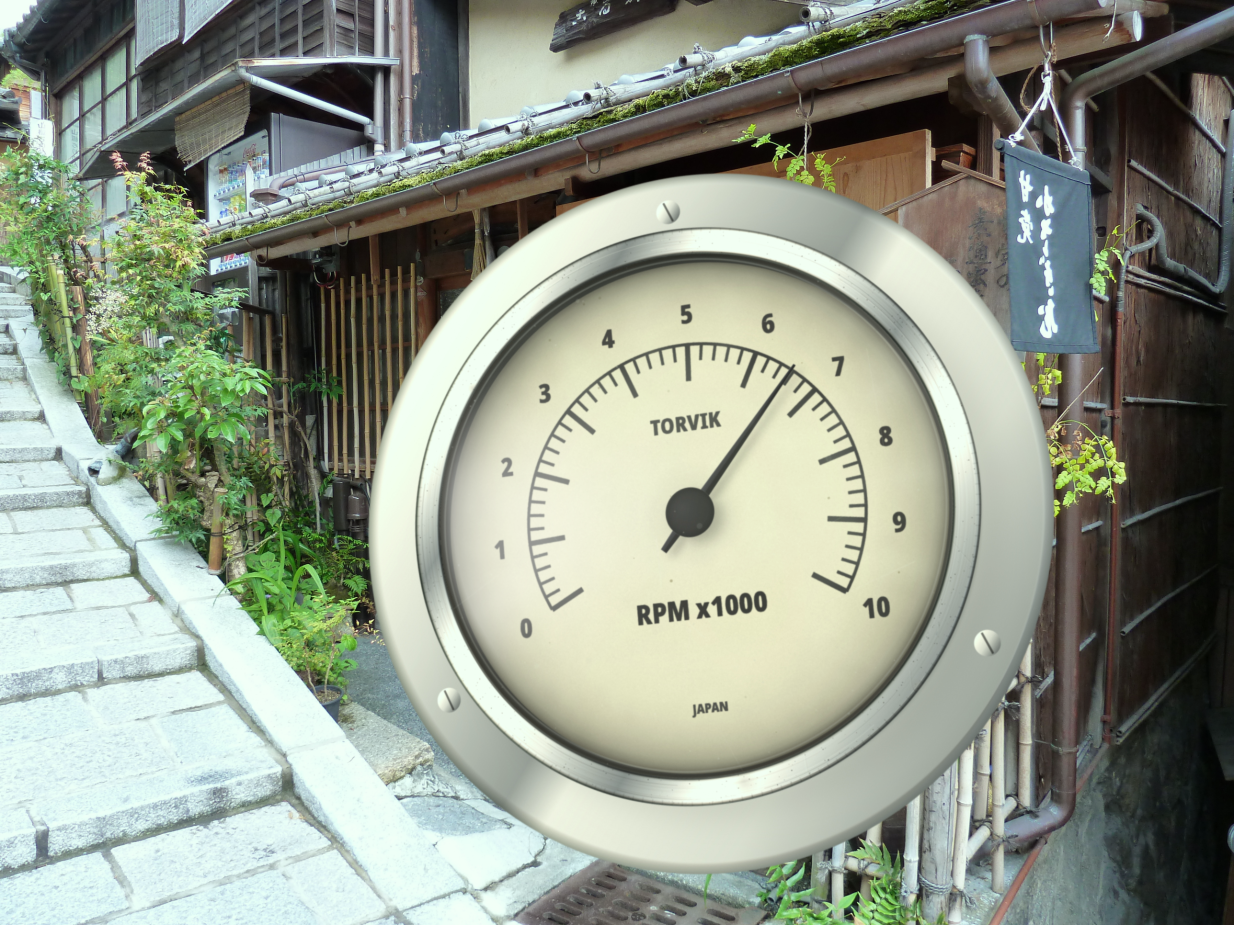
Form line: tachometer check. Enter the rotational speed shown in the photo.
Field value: 6600 rpm
